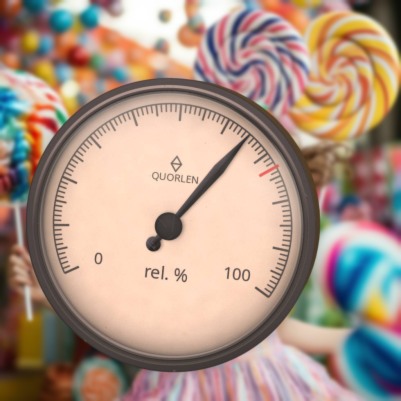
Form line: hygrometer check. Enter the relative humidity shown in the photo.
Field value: 65 %
